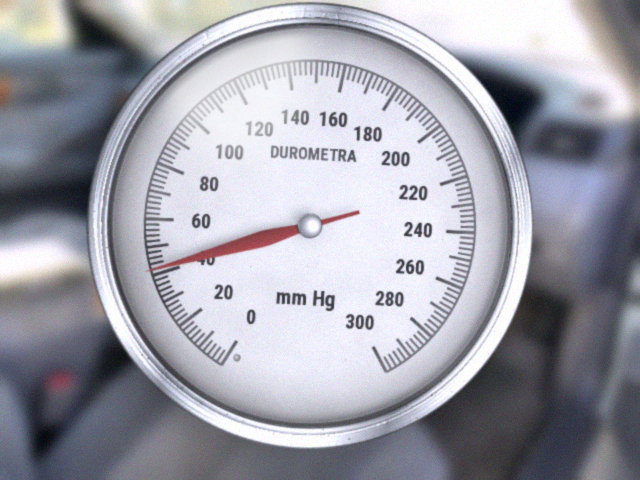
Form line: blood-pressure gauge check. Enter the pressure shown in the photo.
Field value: 42 mmHg
